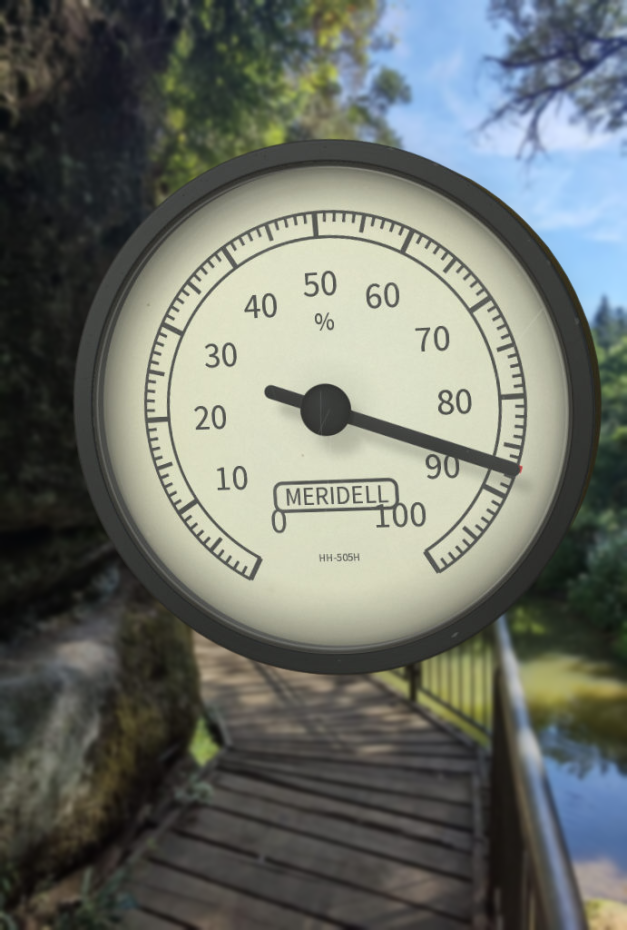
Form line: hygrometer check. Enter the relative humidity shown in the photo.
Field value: 87 %
